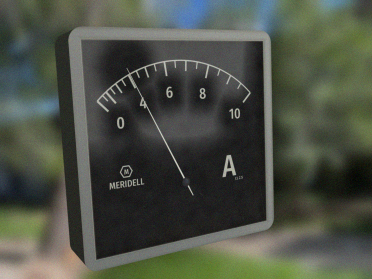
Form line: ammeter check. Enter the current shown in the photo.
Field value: 4 A
